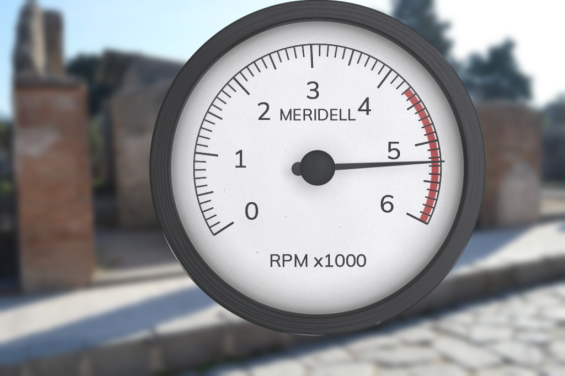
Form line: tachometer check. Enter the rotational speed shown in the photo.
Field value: 5250 rpm
